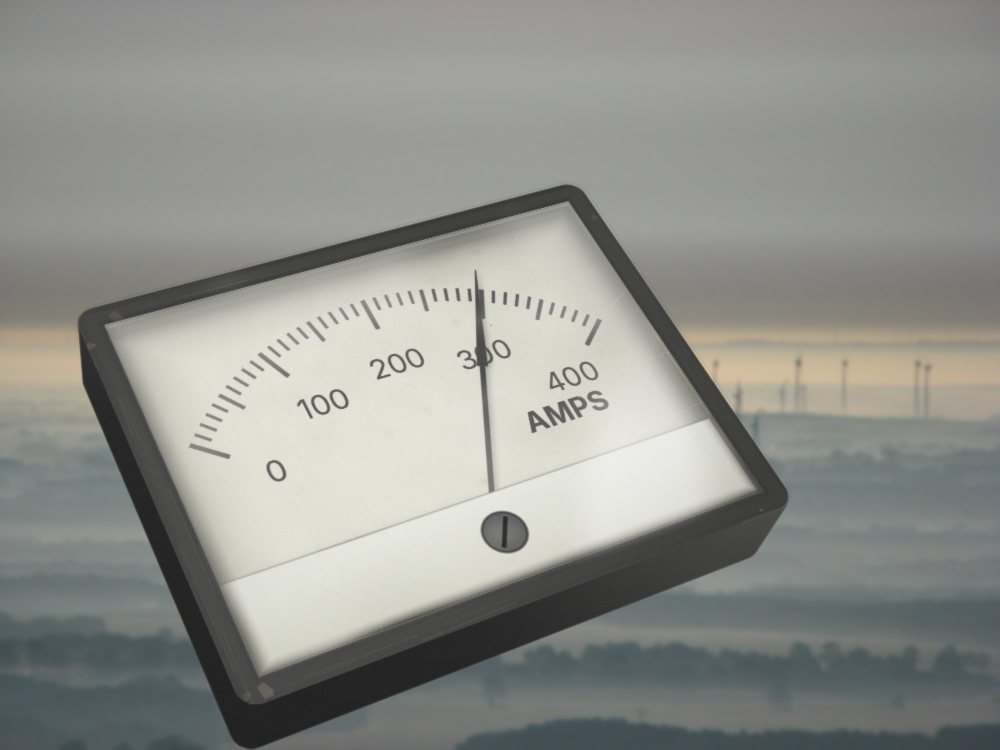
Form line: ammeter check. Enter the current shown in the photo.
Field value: 295 A
